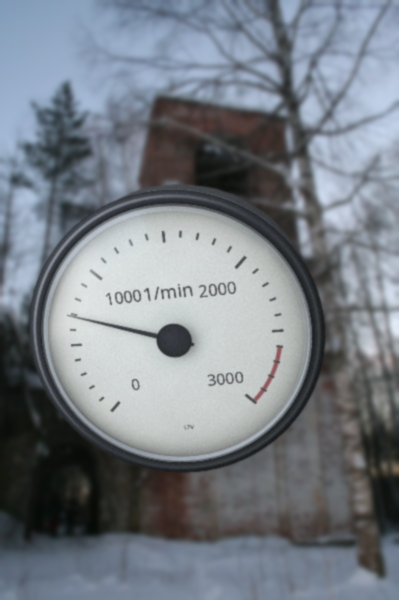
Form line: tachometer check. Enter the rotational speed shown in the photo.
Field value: 700 rpm
